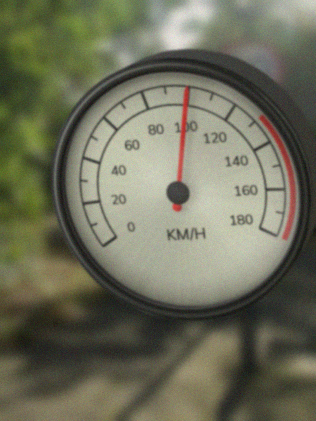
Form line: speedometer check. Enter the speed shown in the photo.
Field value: 100 km/h
